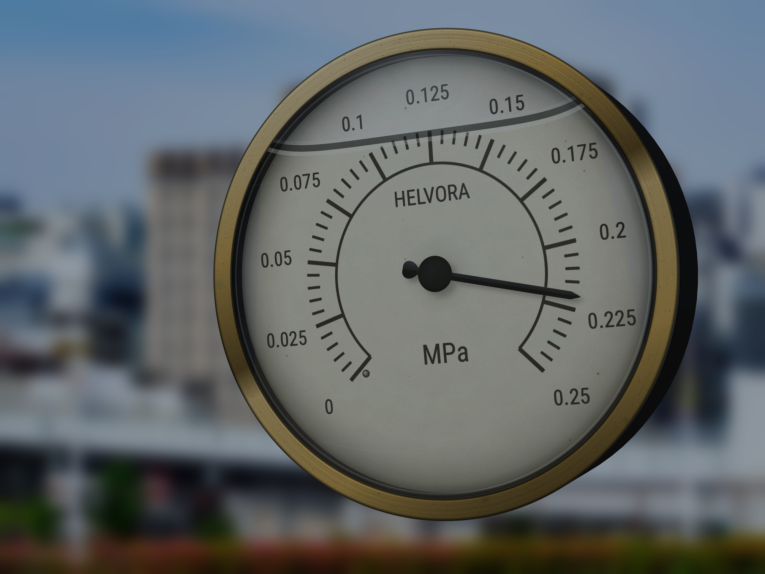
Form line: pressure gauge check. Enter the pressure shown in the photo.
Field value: 0.22 MPa
